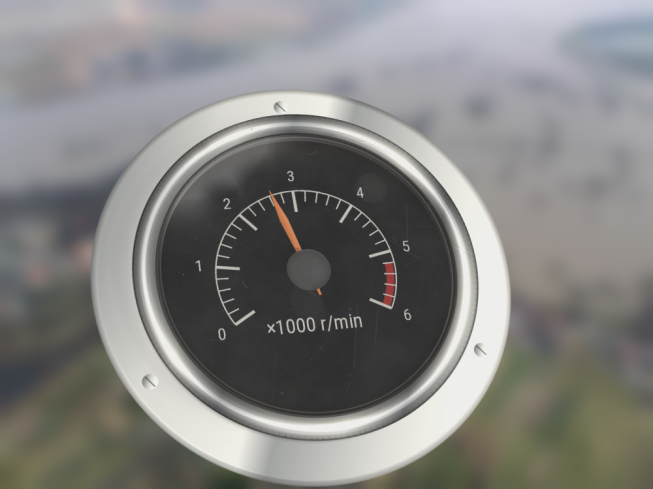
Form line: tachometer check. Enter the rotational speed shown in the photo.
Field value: 2600 rpm
